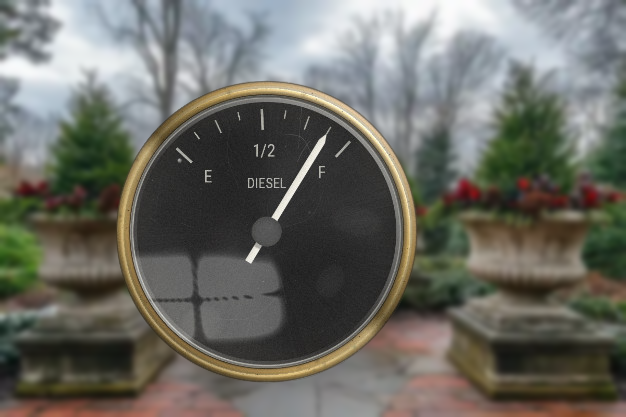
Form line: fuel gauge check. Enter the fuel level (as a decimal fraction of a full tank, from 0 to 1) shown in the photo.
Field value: 0.875
